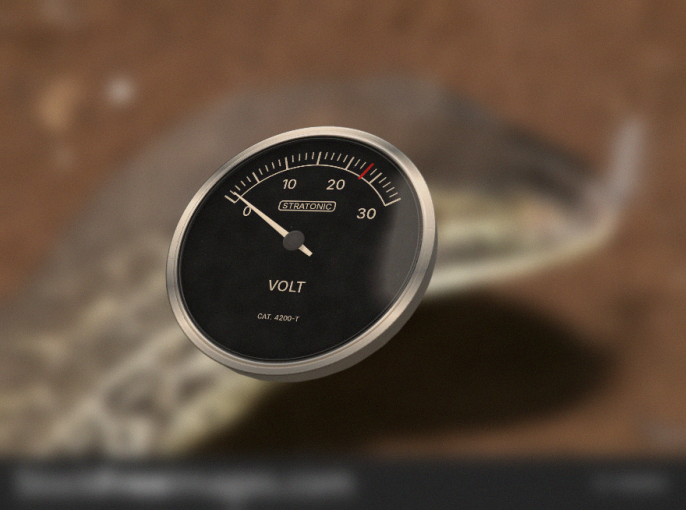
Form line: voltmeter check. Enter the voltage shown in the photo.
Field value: 1 V
